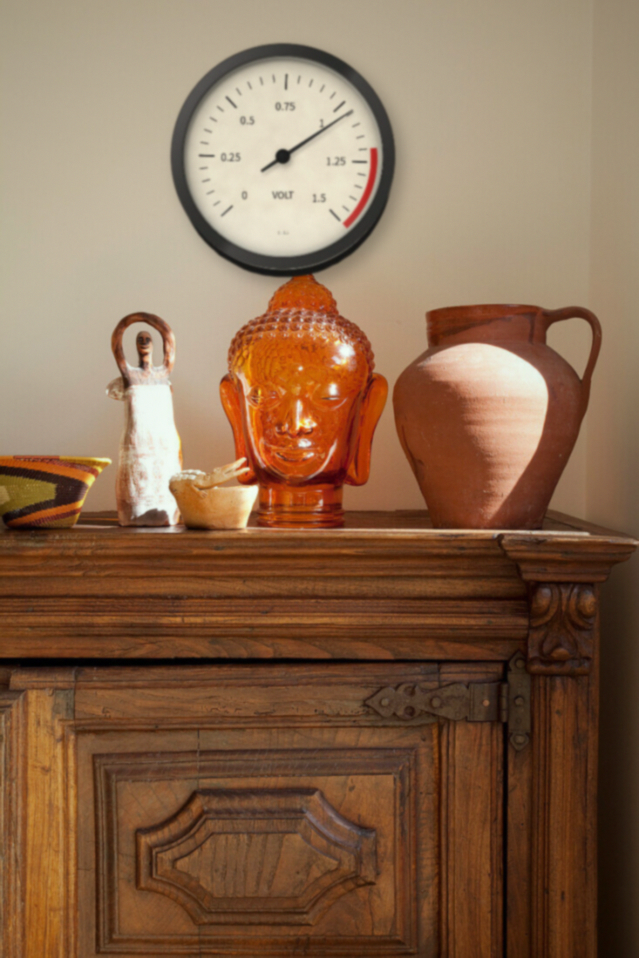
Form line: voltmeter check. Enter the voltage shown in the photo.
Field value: 1.05 V
